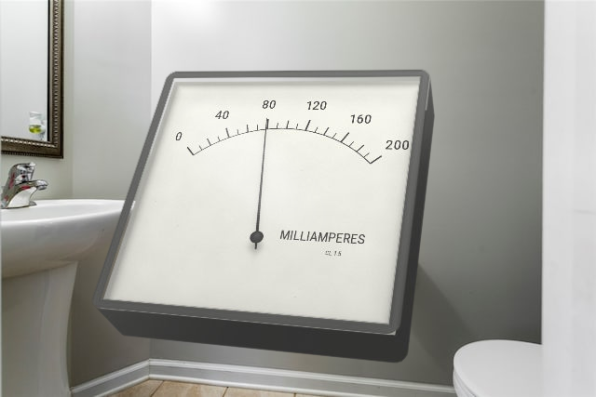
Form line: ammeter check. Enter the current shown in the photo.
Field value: 80 mA
